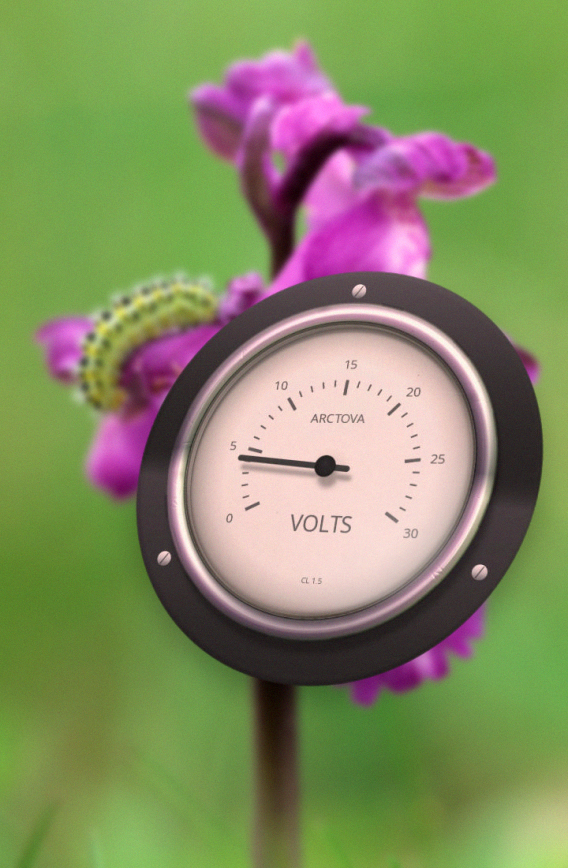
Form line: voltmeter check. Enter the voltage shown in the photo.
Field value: 4 V
